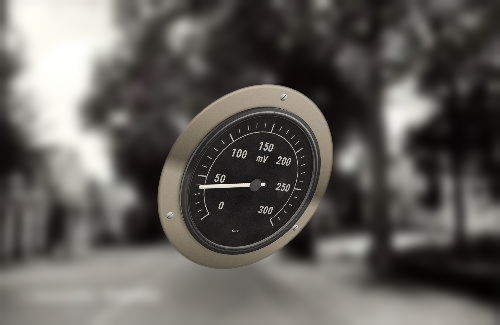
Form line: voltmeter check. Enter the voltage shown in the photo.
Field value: 40 mV
